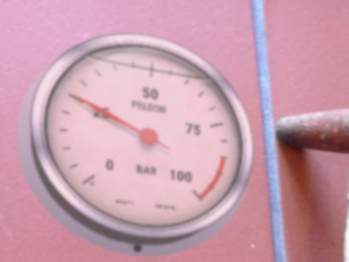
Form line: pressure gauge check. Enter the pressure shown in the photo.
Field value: 25 bar
